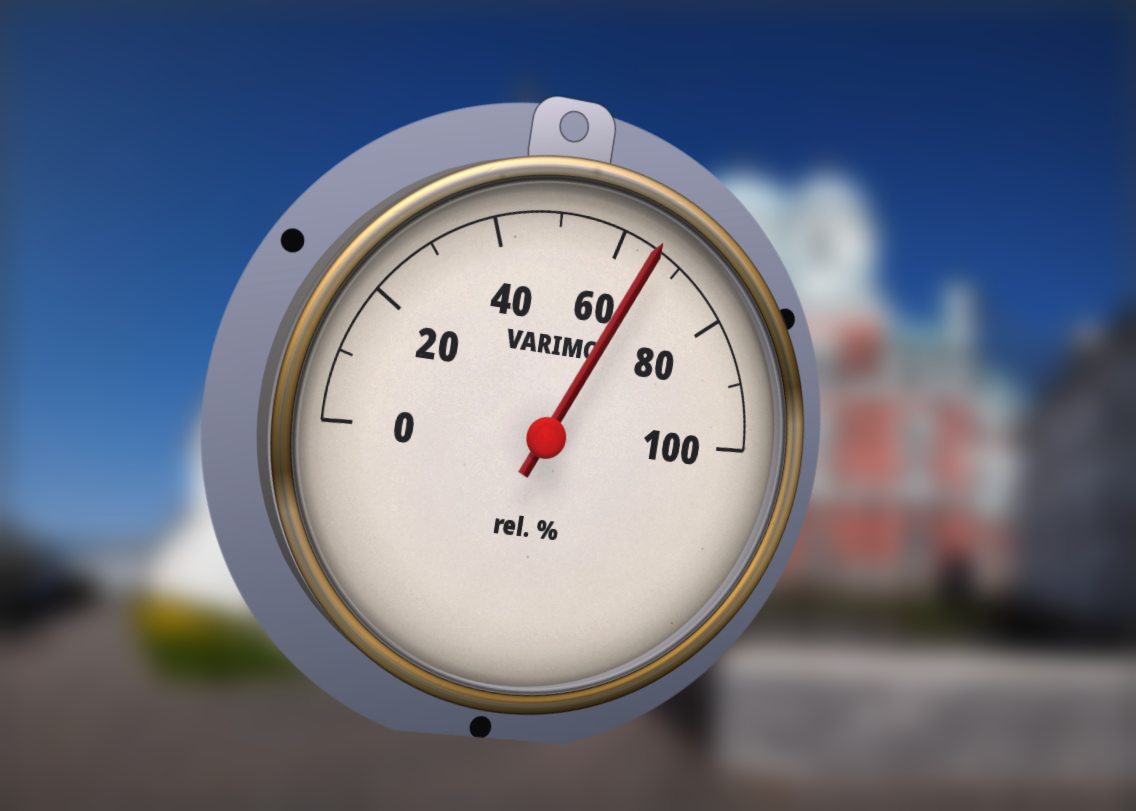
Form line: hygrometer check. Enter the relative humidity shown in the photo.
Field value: 65 %
